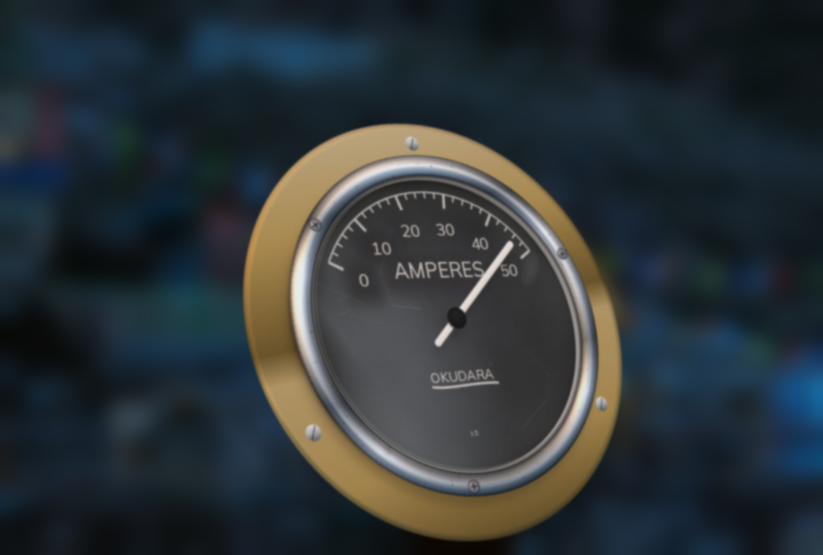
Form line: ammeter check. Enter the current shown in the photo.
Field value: 46 A
